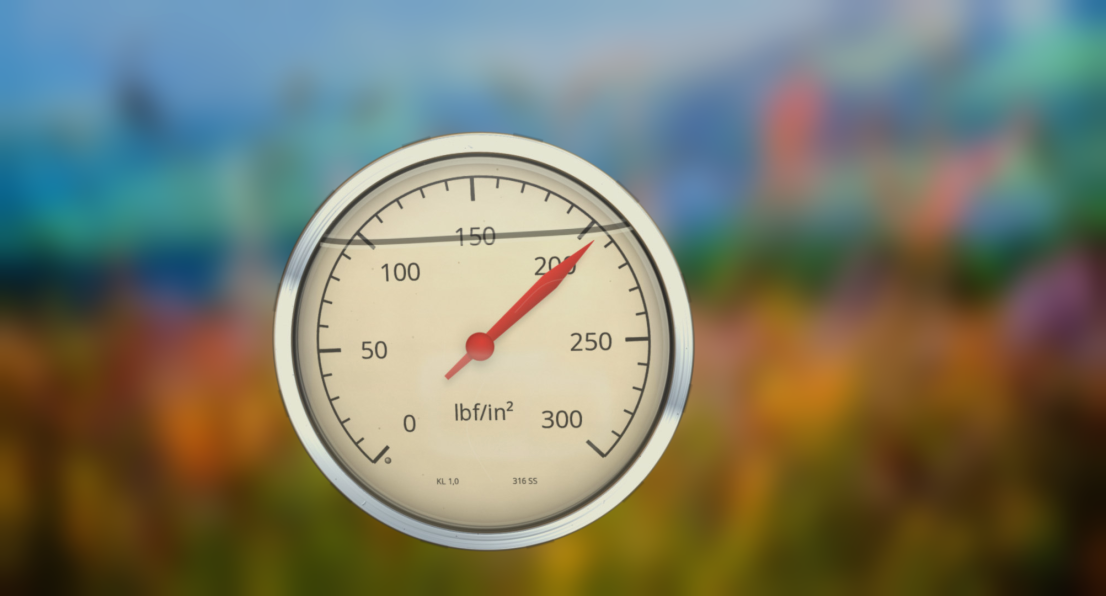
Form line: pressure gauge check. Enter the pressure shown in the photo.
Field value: 205 psi
